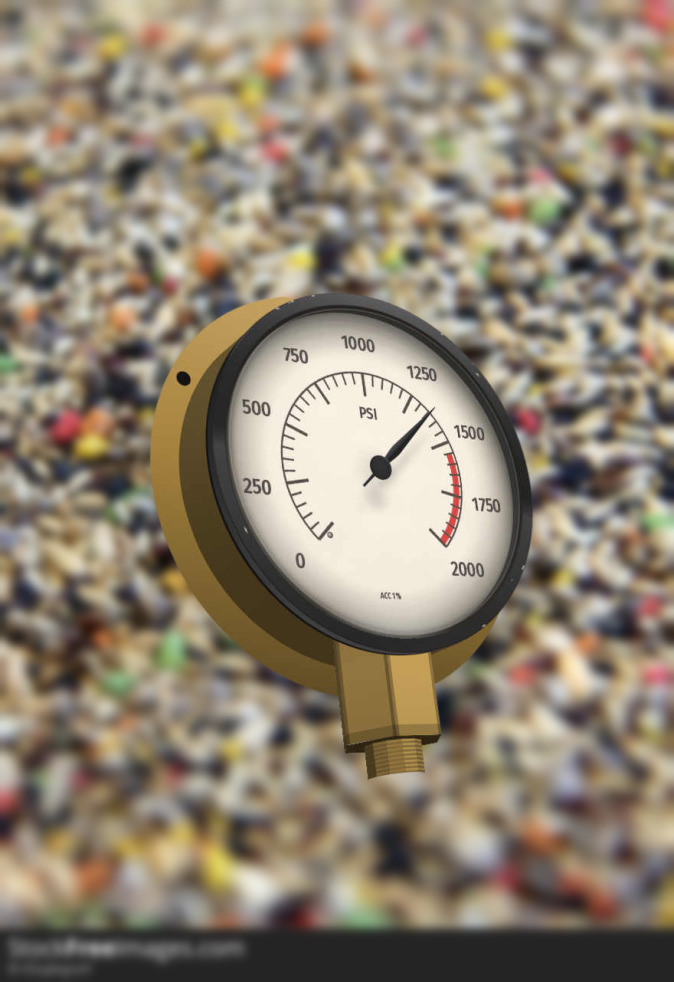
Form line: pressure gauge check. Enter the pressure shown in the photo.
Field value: 1350 psi
